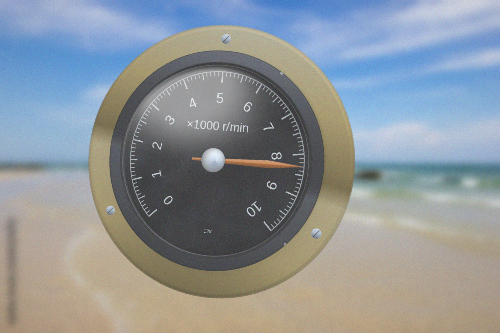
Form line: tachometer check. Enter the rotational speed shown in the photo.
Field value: 8300 rpm
